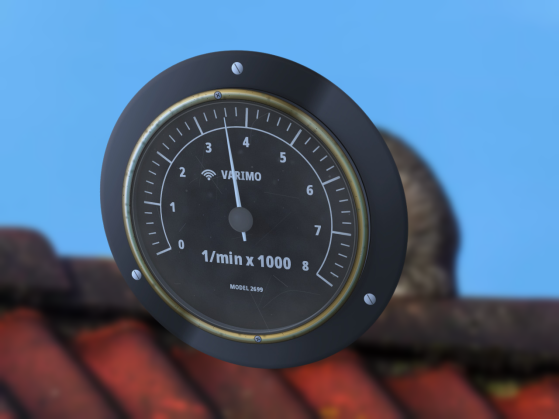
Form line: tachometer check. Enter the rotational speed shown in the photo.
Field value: 3600 rpm
